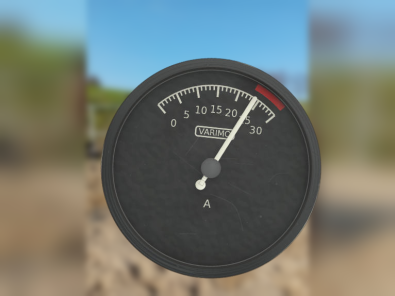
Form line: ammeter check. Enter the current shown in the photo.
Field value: 24 A
